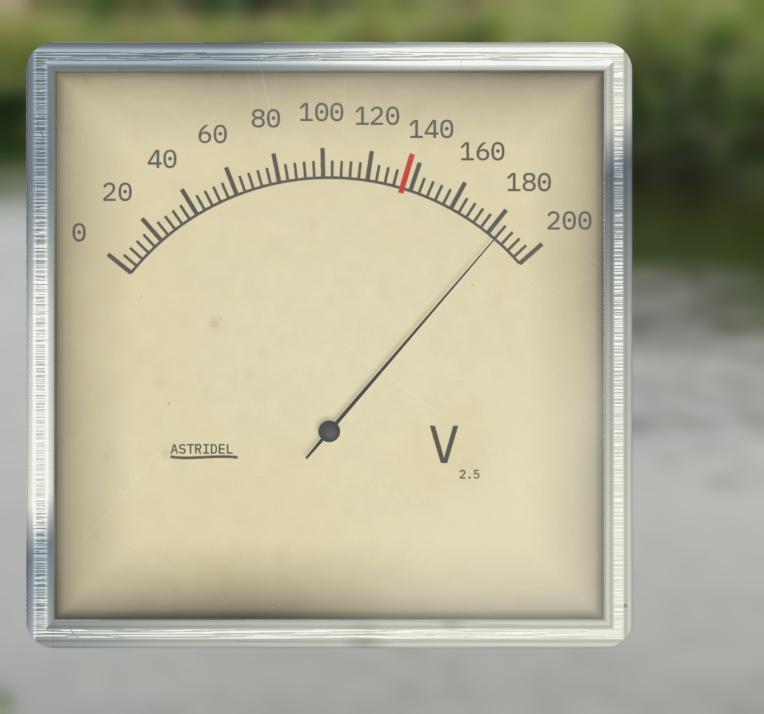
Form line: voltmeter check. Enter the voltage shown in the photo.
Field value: 184 V
